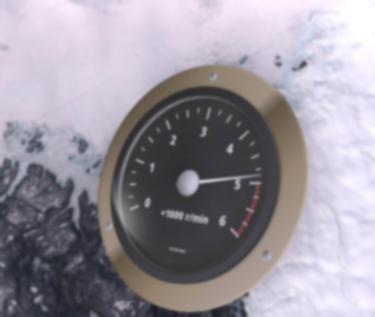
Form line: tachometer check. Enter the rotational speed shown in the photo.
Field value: 4875 rpm
